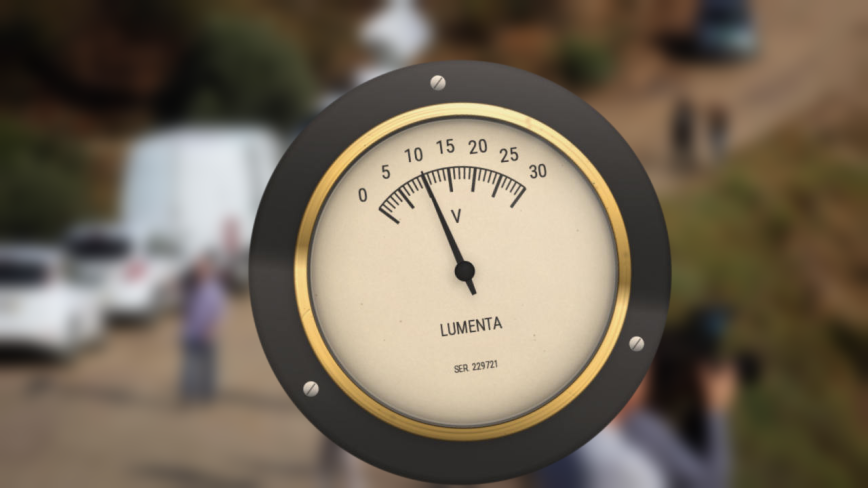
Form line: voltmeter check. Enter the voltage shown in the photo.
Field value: 10 V
